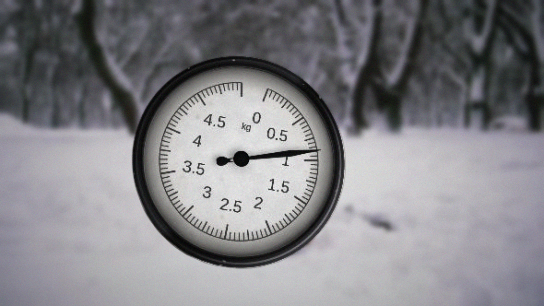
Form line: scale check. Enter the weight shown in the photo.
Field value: 0.9 kg
